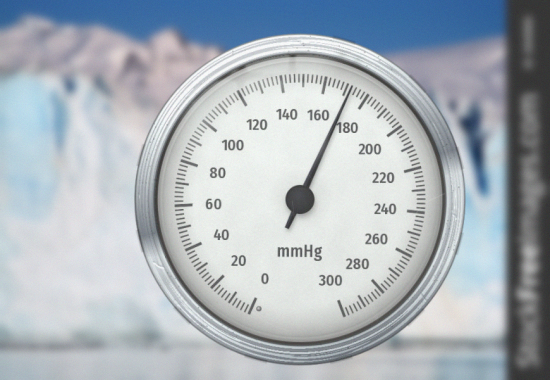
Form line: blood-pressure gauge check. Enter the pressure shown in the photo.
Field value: 172 mmHg
